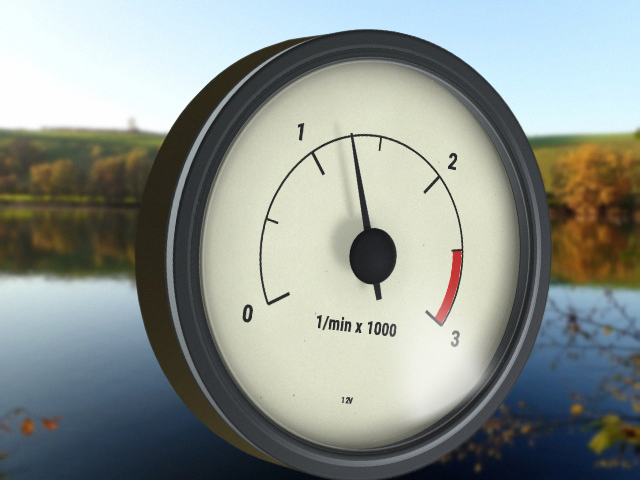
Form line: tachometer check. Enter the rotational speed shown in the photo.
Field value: 1250 rpm
